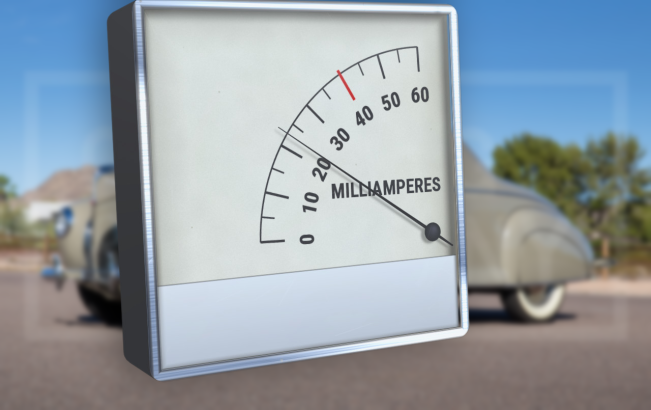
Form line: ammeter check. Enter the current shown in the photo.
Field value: 22.5 mA
